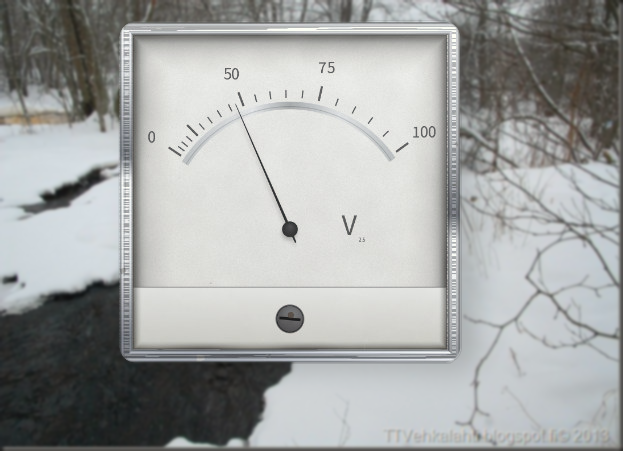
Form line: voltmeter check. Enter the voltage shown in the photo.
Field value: 47.5 V
